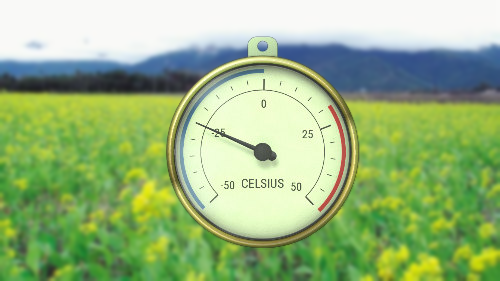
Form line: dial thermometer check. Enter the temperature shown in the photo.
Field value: -25 °C
